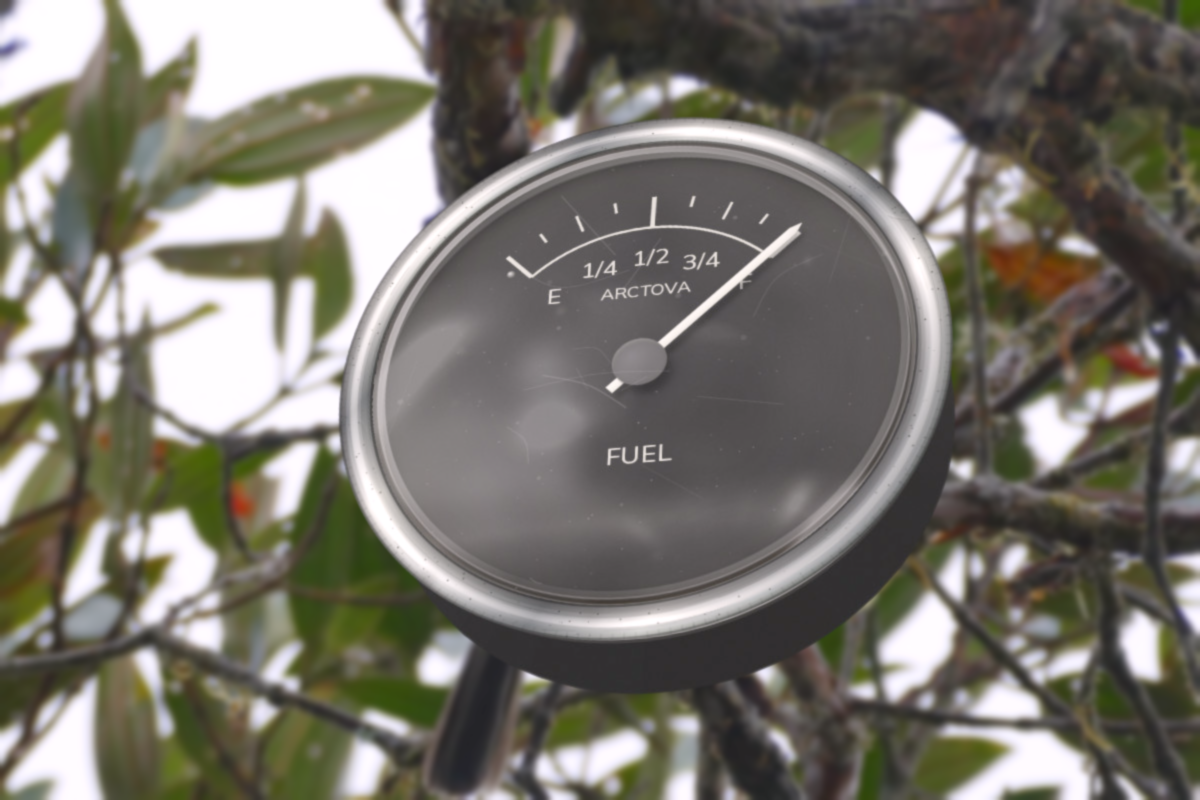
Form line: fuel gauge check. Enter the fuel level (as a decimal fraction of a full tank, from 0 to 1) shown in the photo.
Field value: 1
